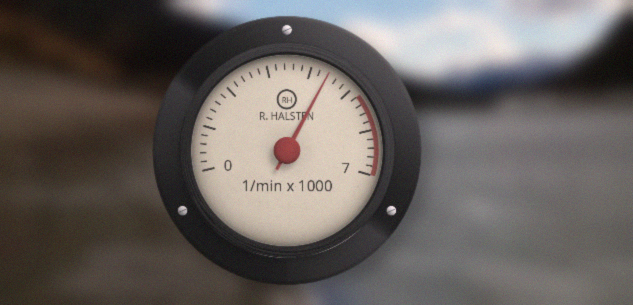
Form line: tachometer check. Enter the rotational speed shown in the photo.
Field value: 4400 rpm
